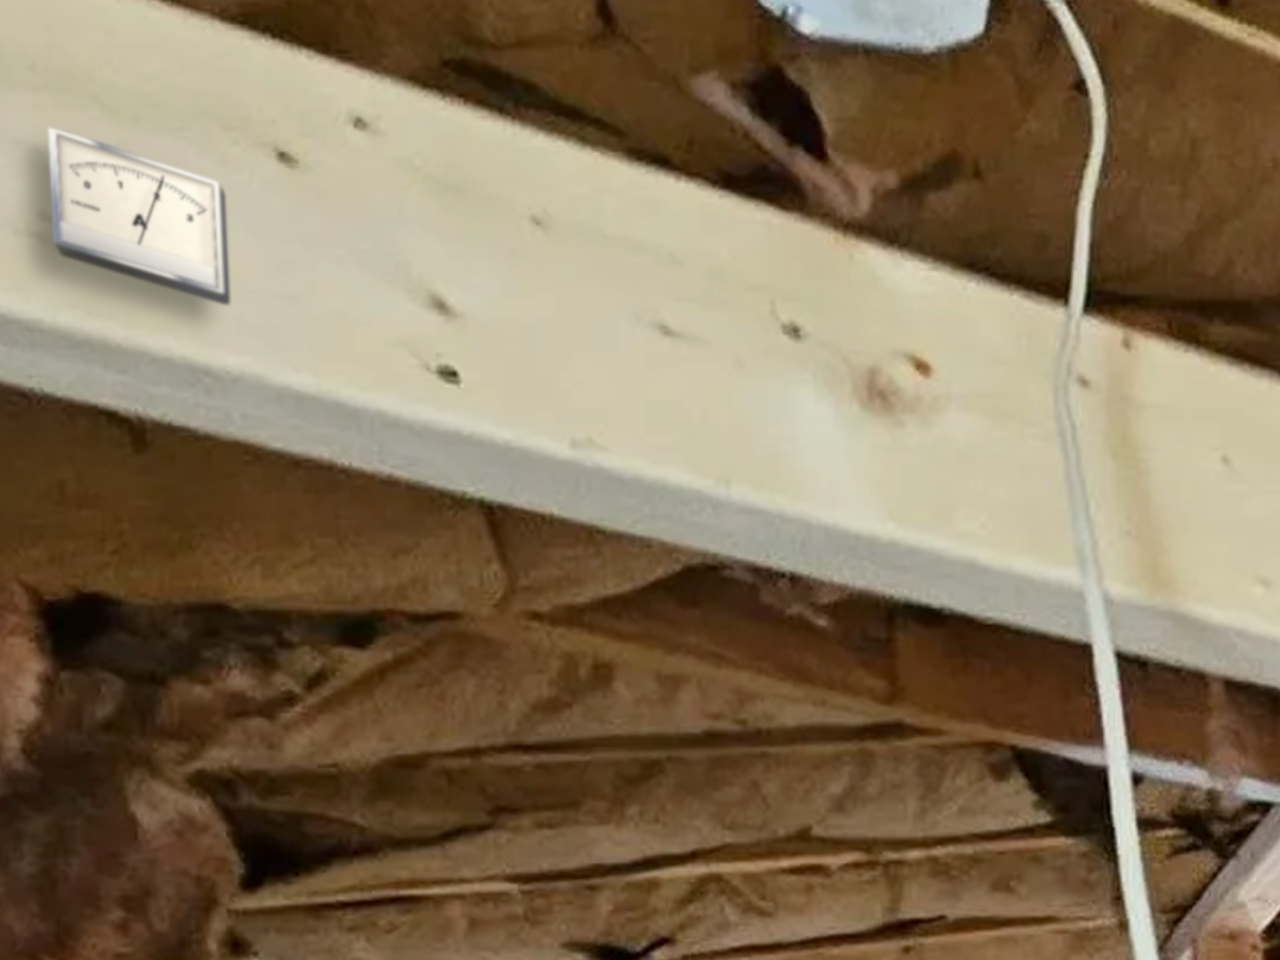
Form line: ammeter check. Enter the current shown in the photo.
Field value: 2 A
